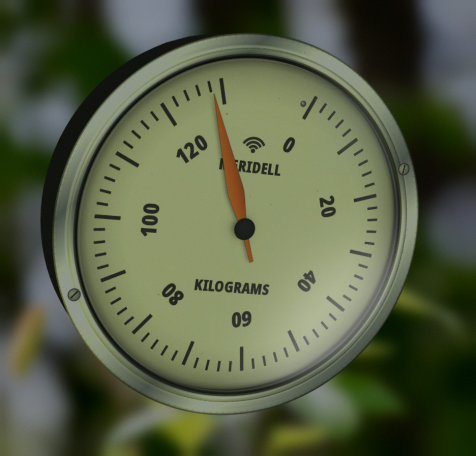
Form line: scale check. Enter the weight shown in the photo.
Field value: 128 kg
